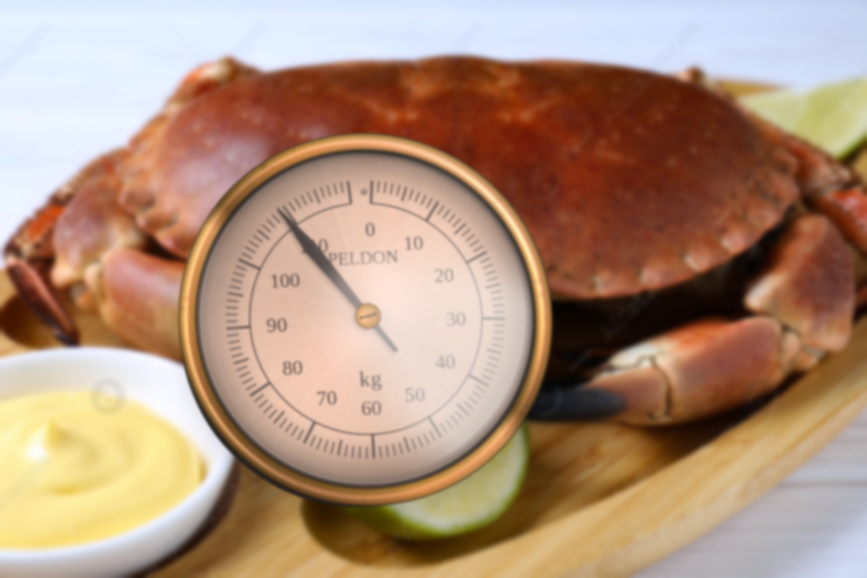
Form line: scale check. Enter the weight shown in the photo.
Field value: 109 kg
